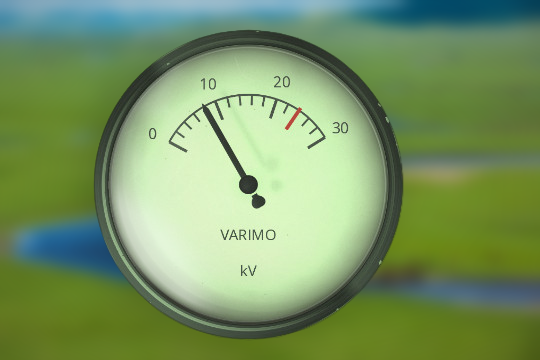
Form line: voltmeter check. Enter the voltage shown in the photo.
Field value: 8 kV
